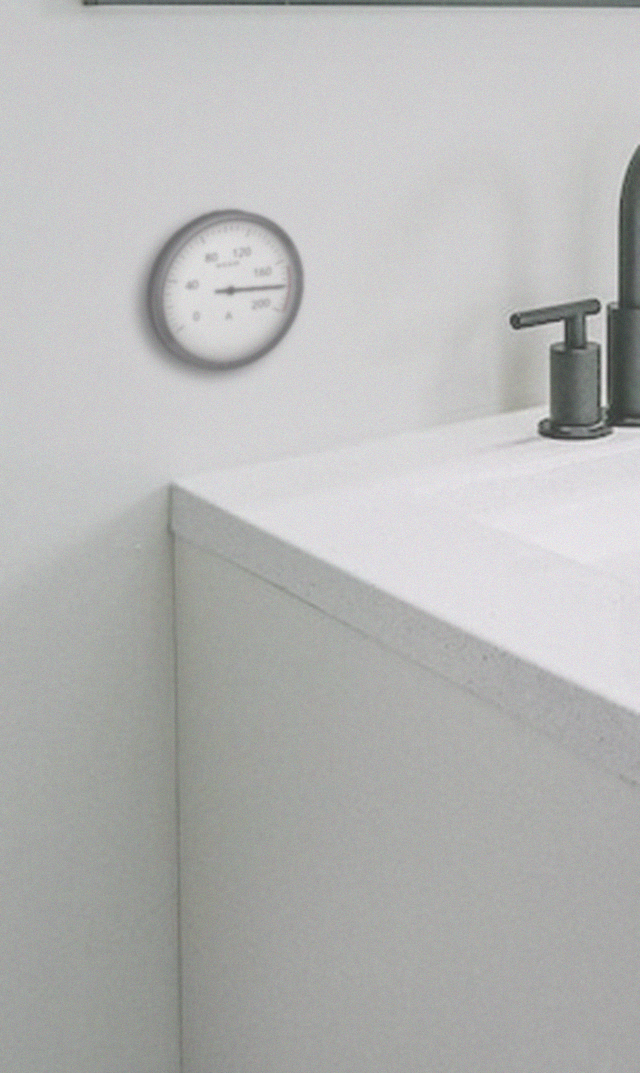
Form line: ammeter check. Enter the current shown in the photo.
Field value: 180 A
